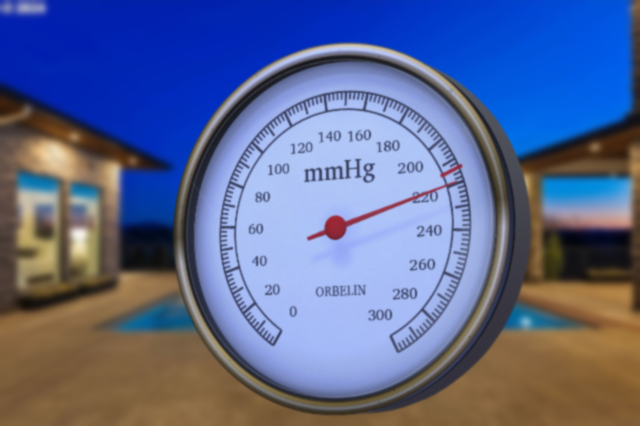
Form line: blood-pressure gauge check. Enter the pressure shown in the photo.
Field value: 220 mmHg
